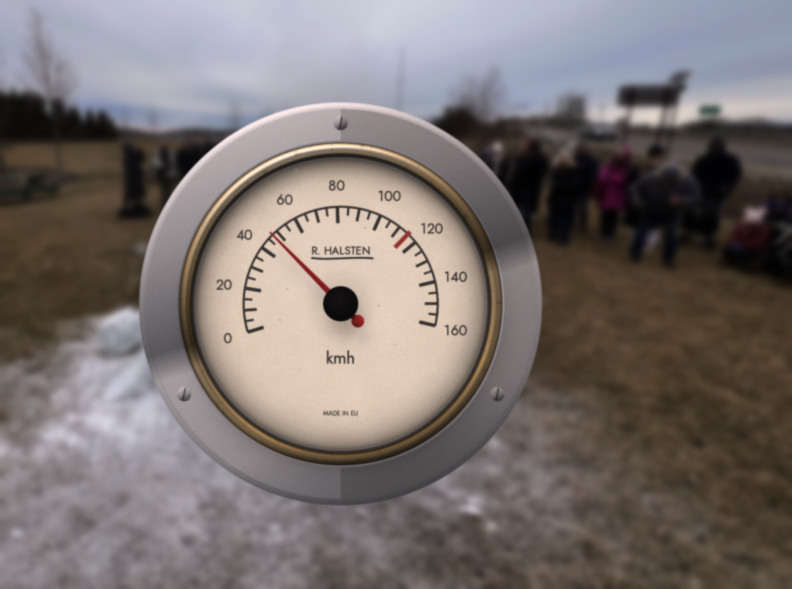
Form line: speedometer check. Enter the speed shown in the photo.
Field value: 47.5 km/h
